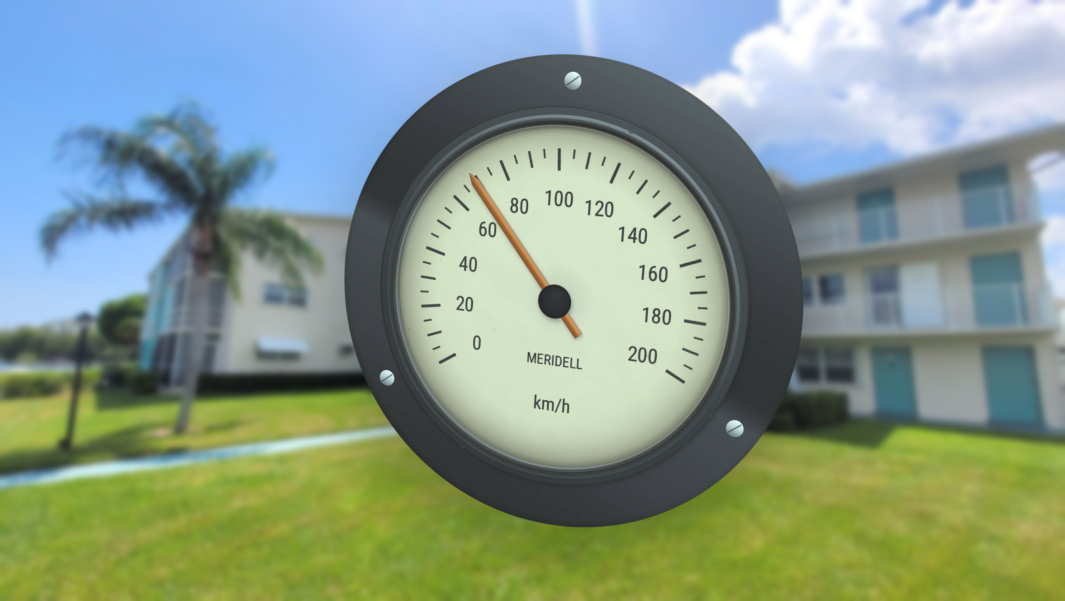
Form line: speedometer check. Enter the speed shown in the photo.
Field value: 70 km/h
